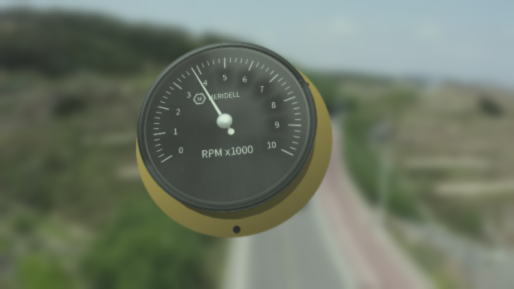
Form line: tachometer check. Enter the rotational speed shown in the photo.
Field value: 3800 rpm
